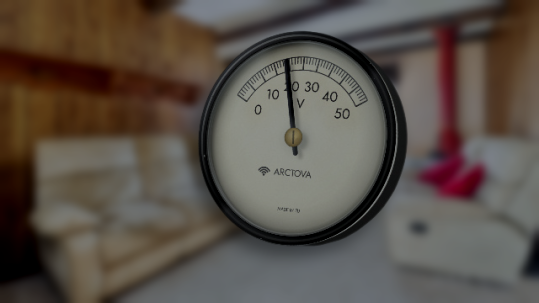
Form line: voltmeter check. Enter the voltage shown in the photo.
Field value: 20 V
